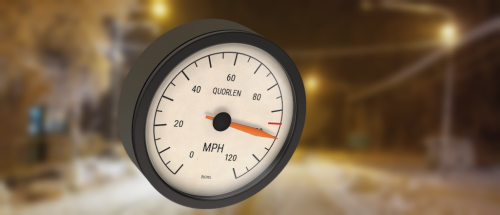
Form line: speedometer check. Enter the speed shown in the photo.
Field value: 100 mph
